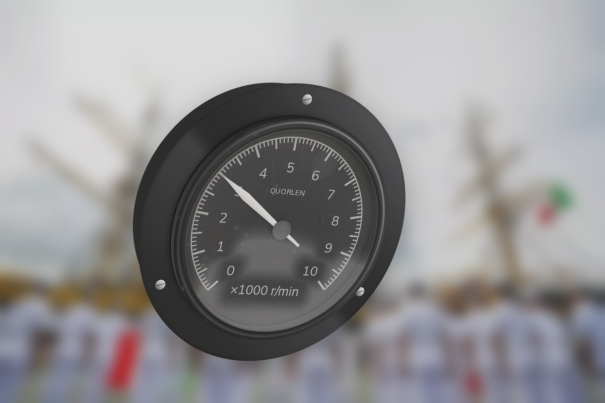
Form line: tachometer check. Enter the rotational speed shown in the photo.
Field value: 3000 rpm
